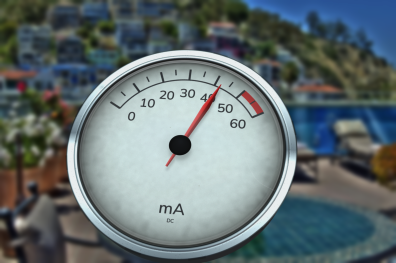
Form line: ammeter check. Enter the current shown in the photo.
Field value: 42.5 mA
